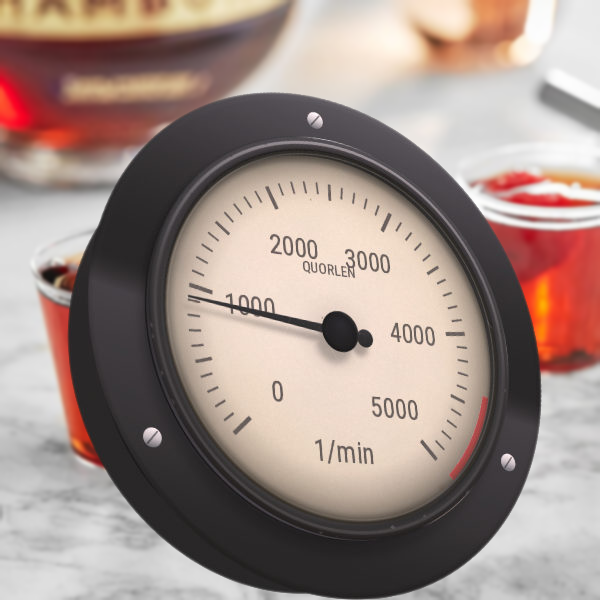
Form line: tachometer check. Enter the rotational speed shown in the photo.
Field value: 900 rpm
